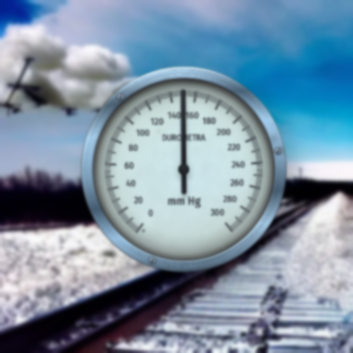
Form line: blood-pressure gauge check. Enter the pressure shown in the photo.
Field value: 150 mmHg
